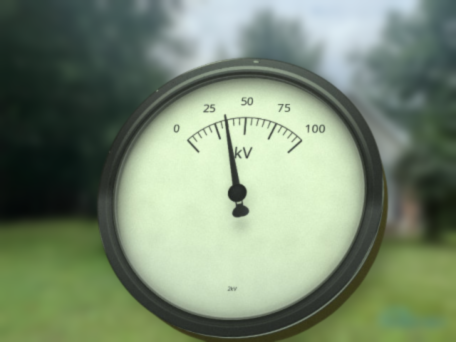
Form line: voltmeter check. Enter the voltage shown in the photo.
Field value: 35 kV
